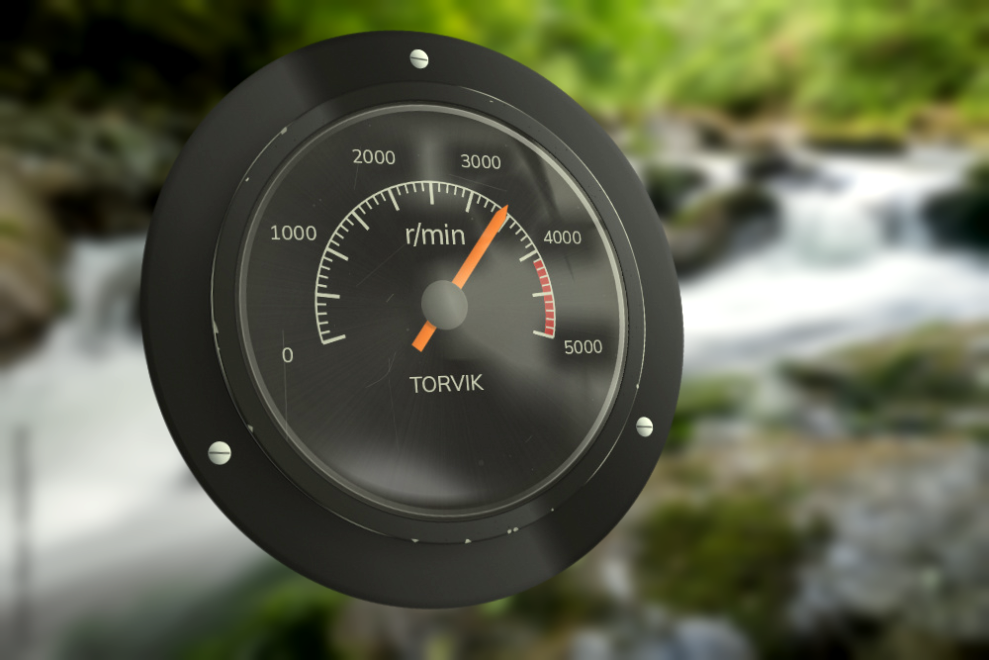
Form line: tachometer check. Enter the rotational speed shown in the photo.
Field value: 3400 rpm
